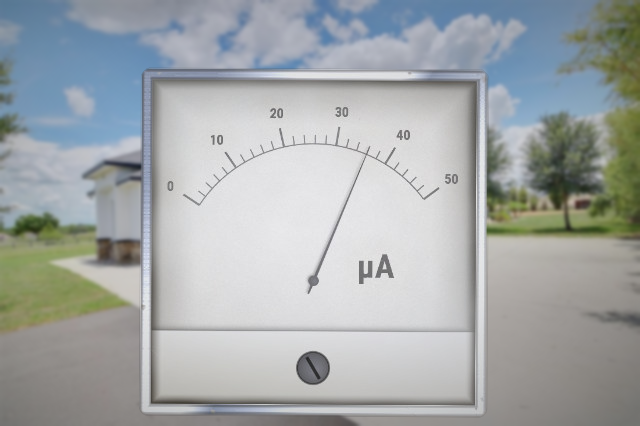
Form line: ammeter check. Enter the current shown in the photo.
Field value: 36 µA
